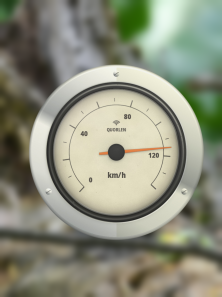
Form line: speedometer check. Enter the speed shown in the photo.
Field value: 115 km/h
